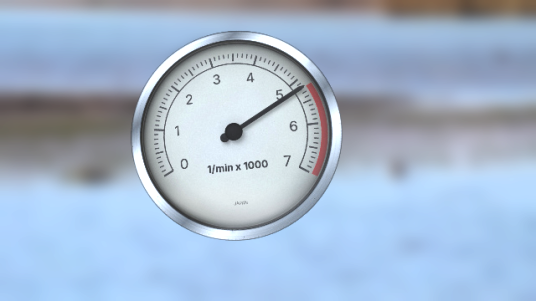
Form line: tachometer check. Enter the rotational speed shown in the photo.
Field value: 5200 rpm
